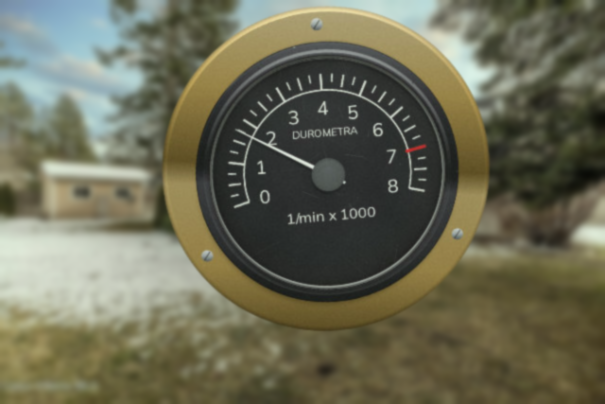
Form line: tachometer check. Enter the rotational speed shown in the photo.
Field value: 1750 rpm
